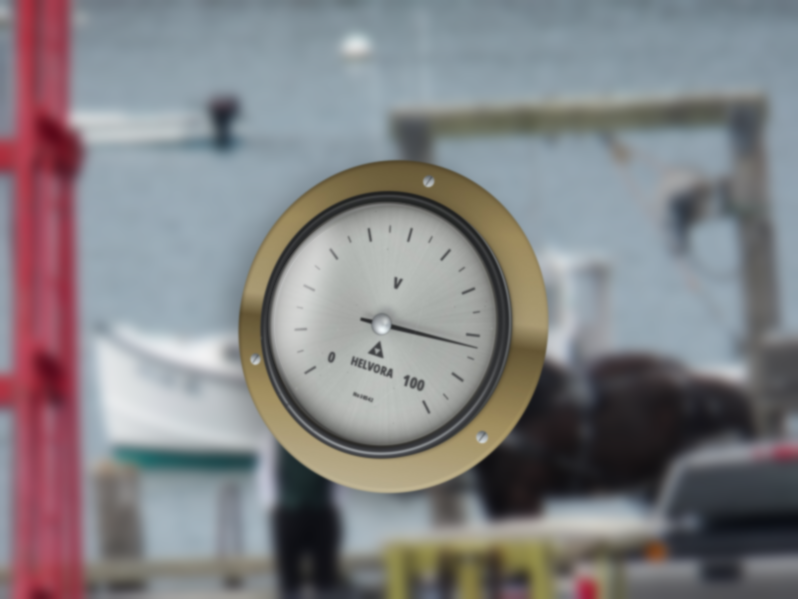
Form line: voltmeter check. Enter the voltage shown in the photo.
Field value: 82.5 V
